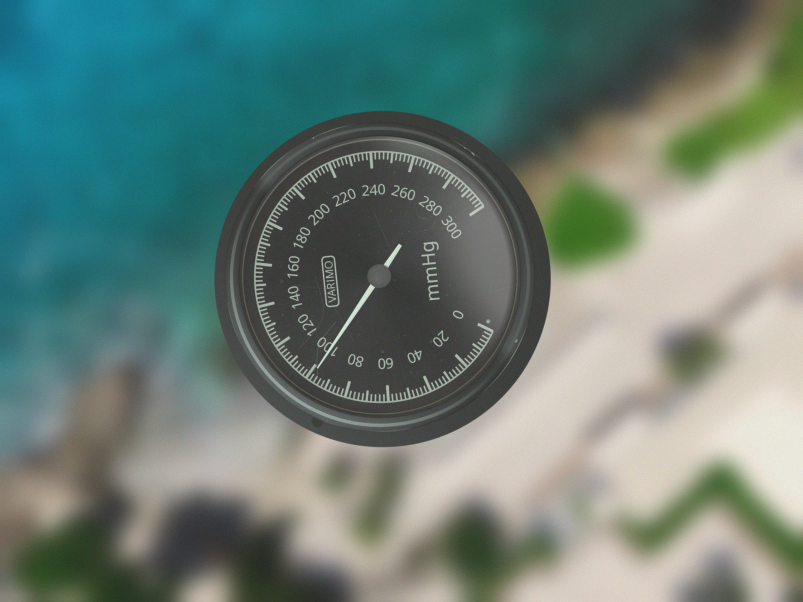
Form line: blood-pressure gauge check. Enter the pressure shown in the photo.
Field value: 98 mmHg
